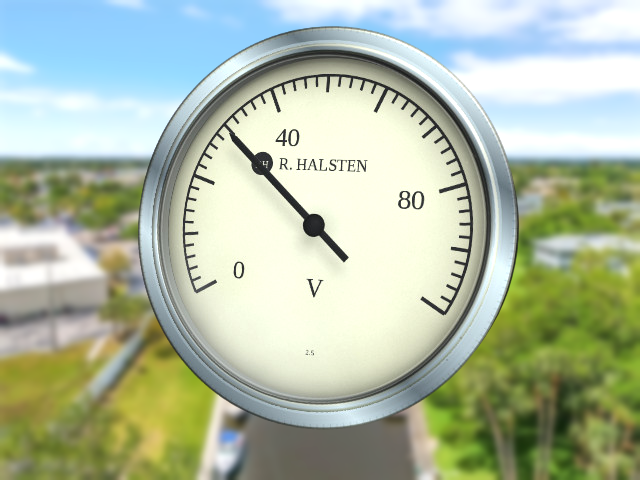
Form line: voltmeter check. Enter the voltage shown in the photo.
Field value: 30 V
